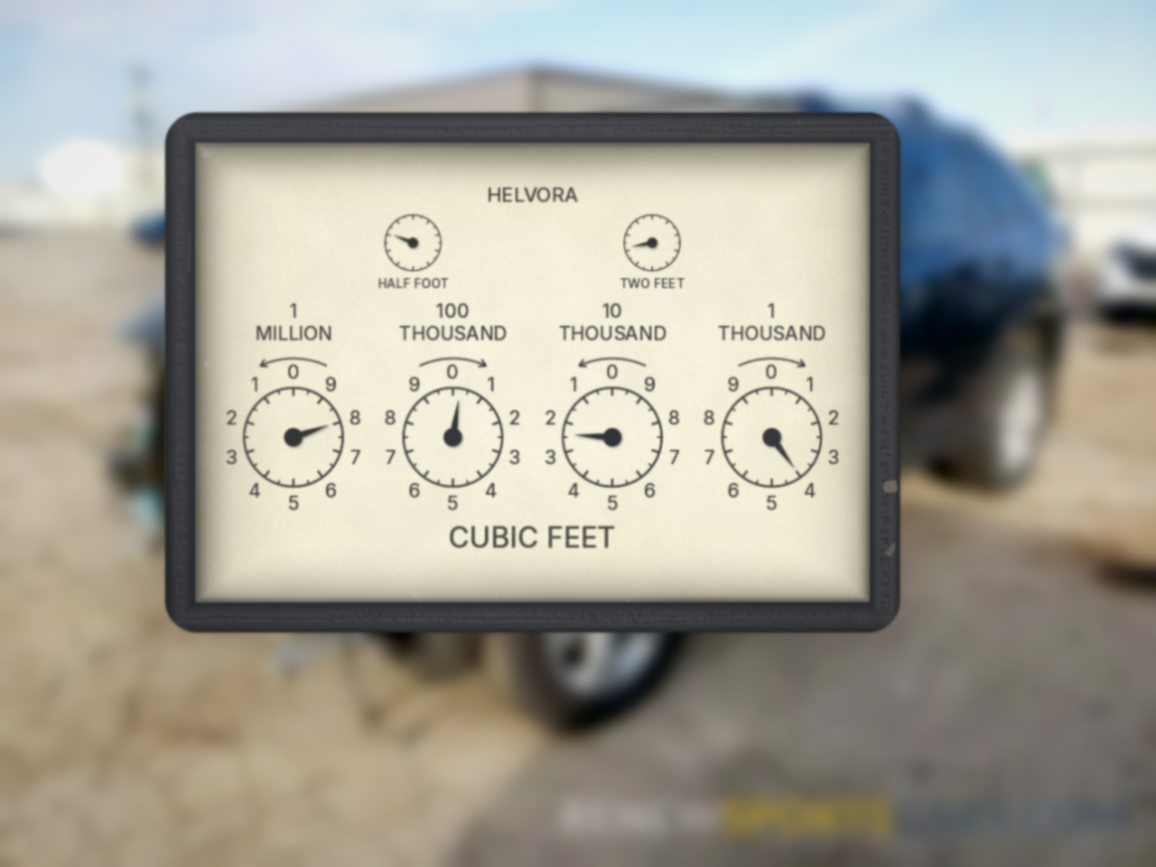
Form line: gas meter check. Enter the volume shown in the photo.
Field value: 802400 ft³
